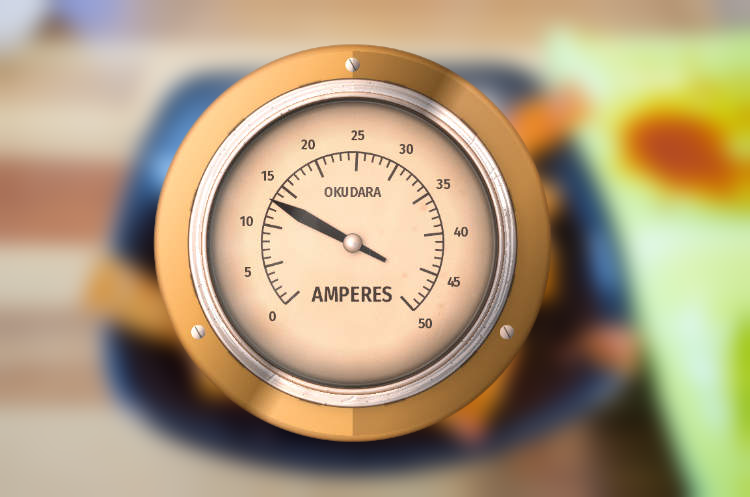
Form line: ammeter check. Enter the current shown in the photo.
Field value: 13 A
